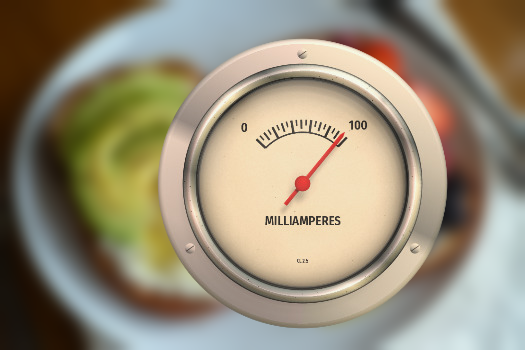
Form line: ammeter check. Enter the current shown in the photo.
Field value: 95 mA
